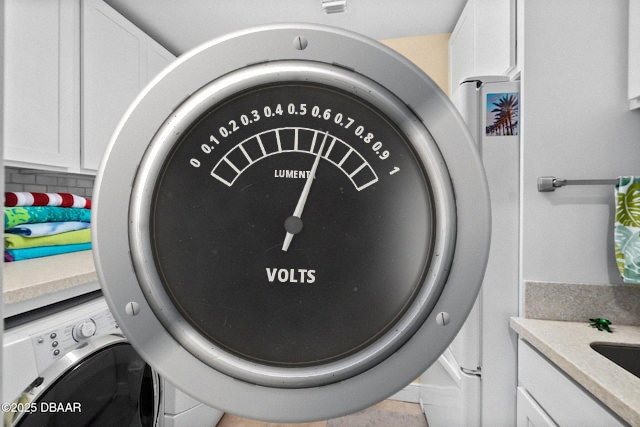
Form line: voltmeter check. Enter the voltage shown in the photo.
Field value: 0.65 V
